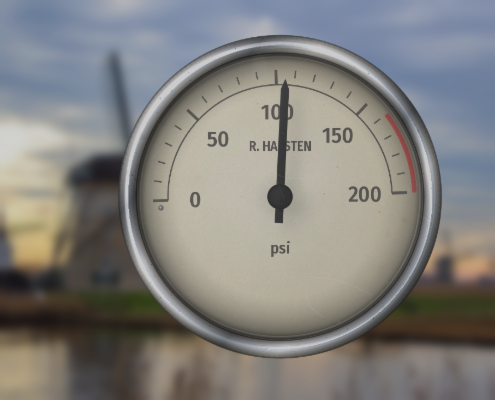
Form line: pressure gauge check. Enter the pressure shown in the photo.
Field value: 105 psi
